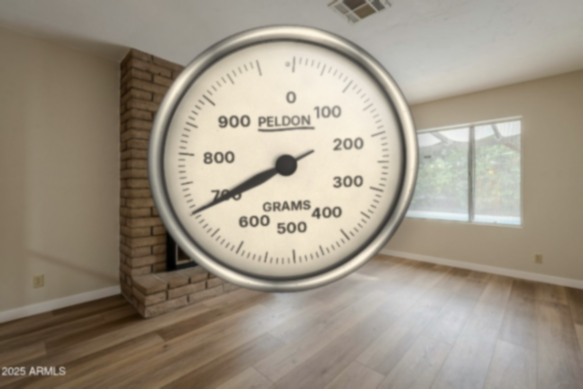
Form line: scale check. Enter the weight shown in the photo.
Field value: 700 g
